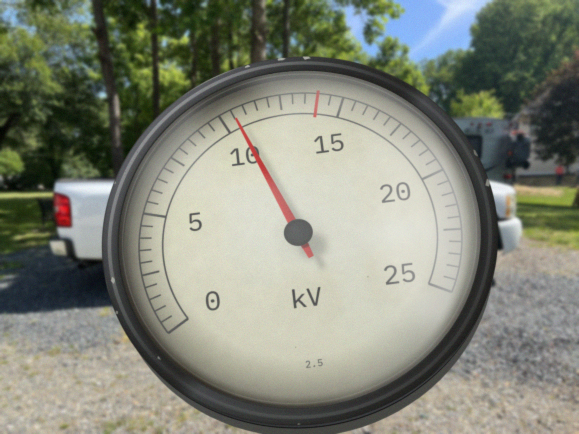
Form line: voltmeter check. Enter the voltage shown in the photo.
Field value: 10.5 kV
